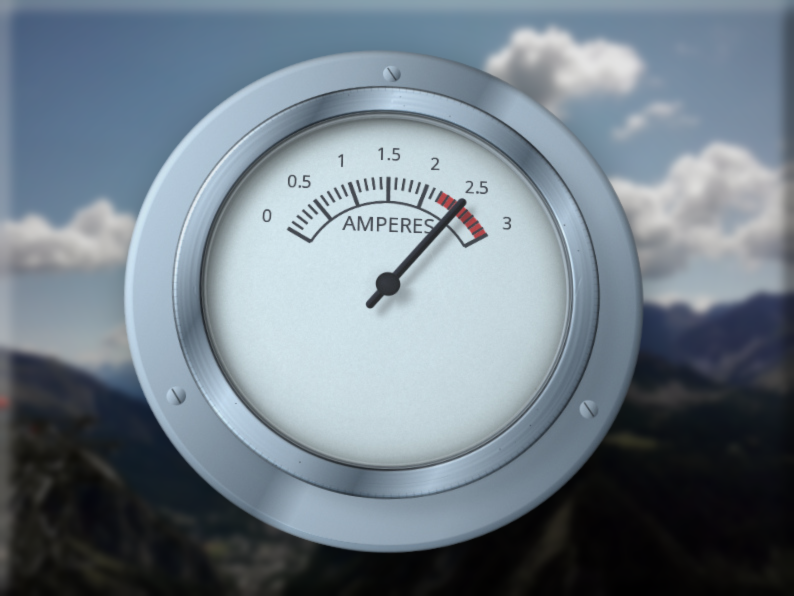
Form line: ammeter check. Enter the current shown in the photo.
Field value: 2.5 A
